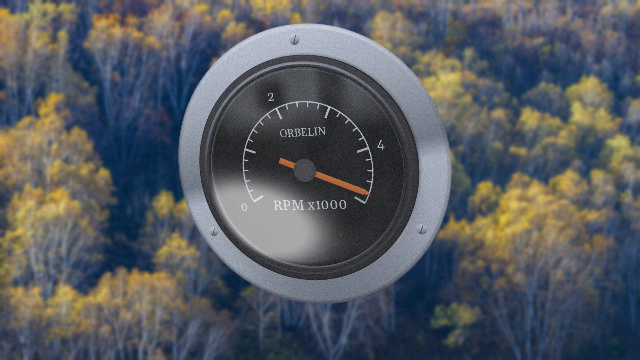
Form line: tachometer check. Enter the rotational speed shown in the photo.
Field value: 4800 rpm
